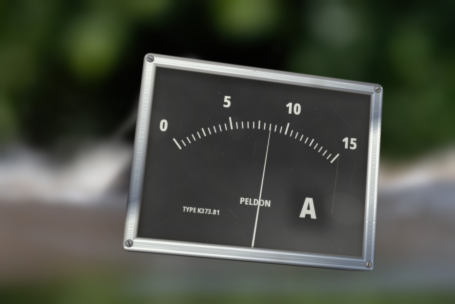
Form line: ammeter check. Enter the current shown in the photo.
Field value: 8.5 A
